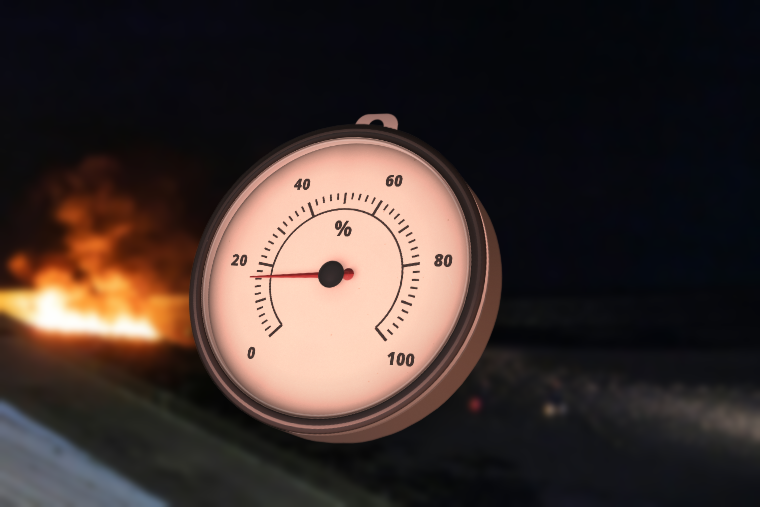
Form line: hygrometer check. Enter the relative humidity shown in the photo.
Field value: 16 %
